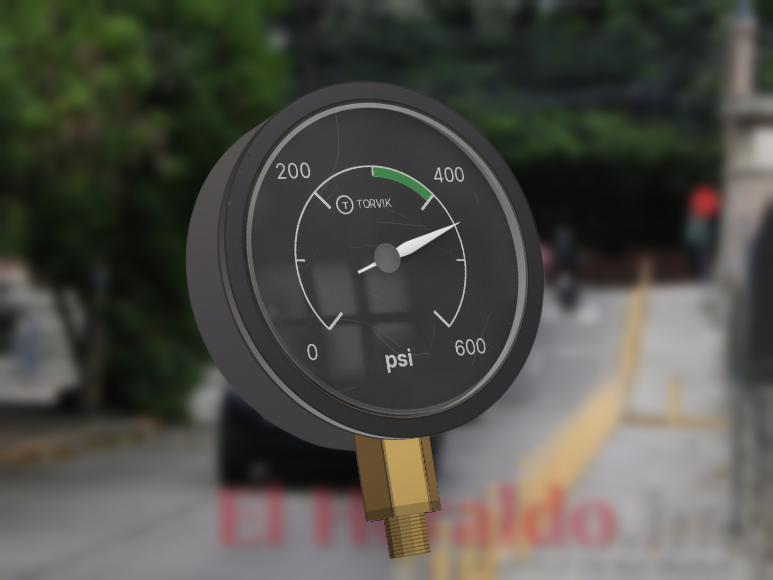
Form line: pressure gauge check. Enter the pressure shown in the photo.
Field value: 450 psi
